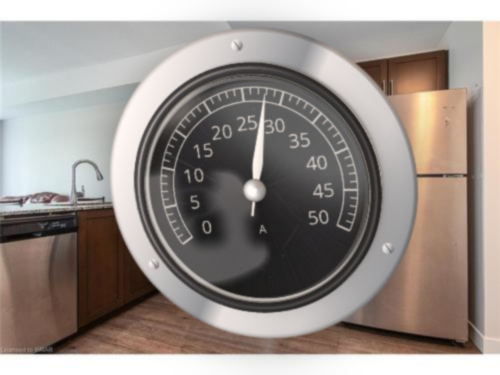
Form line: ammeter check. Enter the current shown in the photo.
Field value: 28 A
